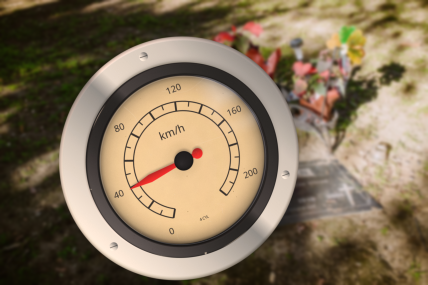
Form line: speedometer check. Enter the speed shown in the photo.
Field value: 40 km/h
